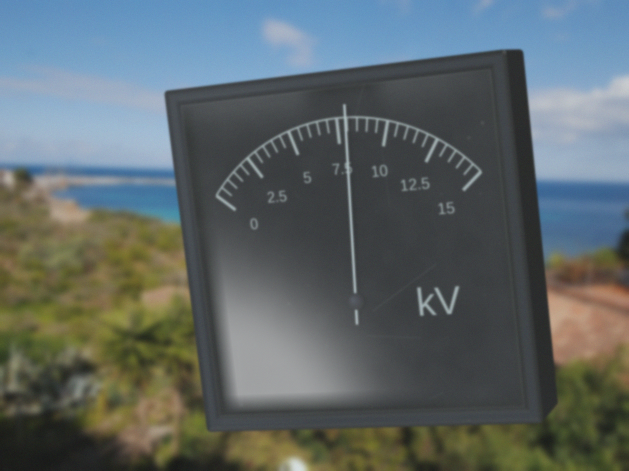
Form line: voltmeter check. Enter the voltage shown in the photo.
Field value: 8 kV
